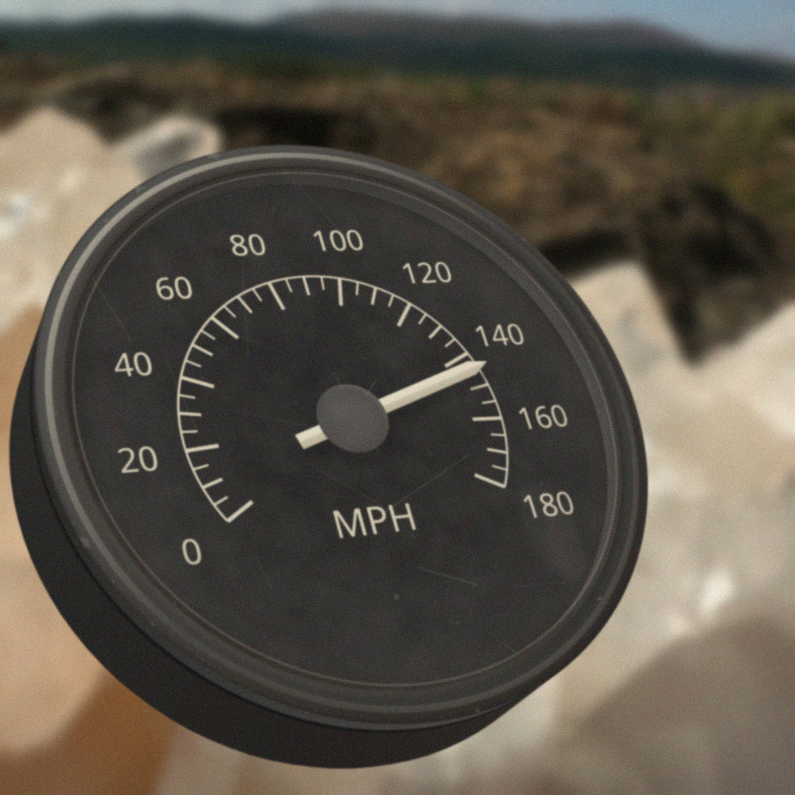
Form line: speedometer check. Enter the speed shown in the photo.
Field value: 145 mph
